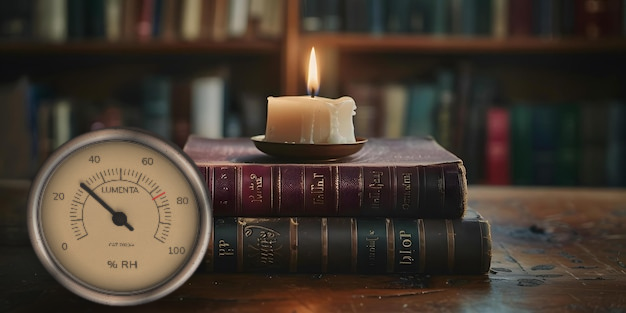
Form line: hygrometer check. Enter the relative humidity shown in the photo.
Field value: 30 %
